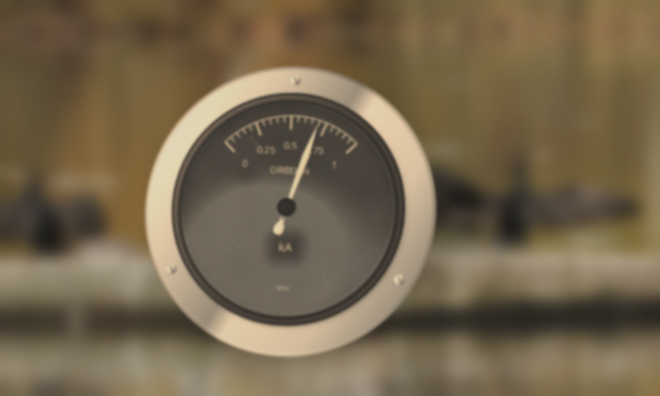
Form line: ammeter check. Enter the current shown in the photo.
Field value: 0.7 kA
